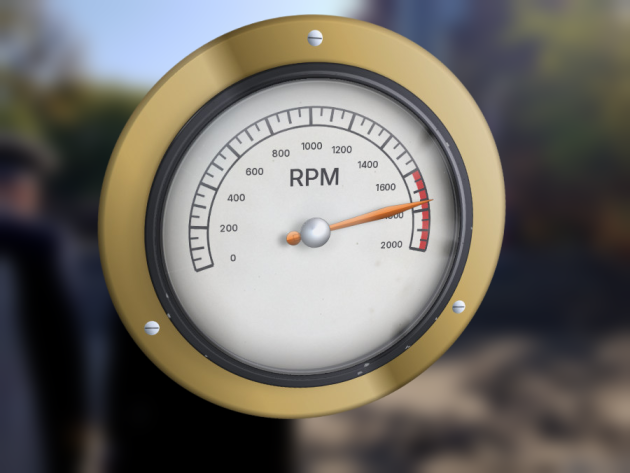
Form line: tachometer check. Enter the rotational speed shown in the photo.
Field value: 1750 rpm
